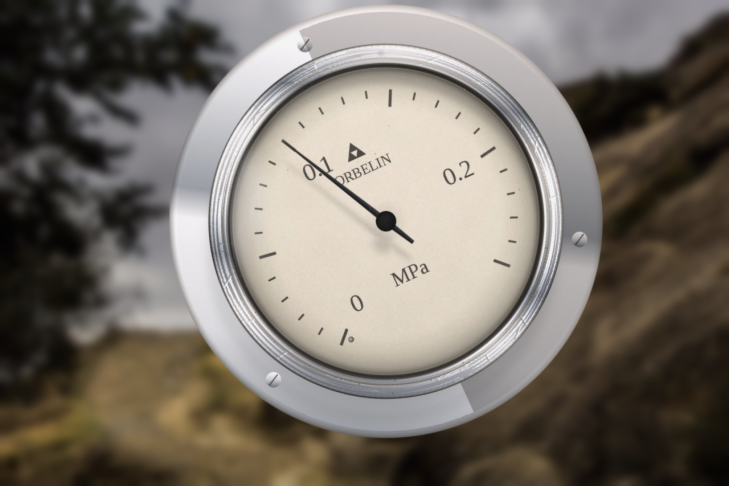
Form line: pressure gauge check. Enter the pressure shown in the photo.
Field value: 0.1 MPa
